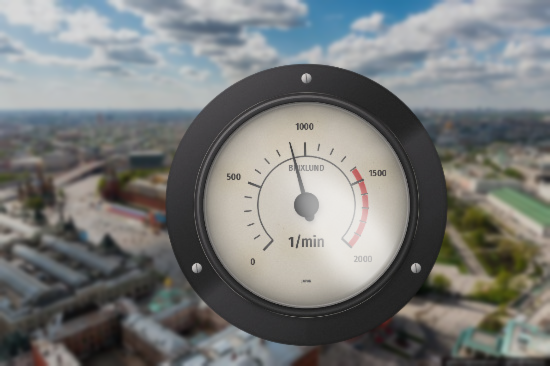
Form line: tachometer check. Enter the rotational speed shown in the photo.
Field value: 900 rpm
